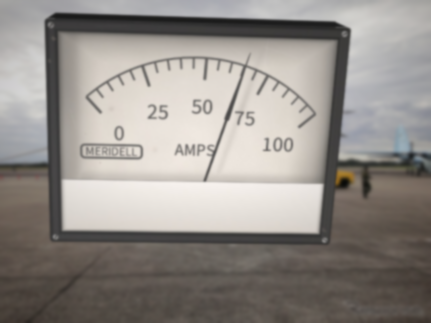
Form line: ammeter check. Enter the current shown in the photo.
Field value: 65 A
